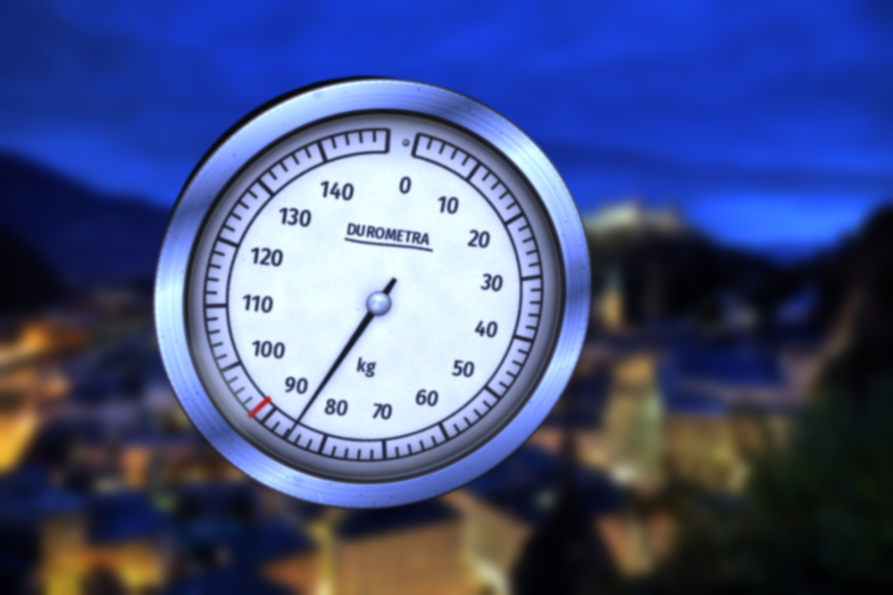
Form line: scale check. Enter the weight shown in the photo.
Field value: 86 kg
